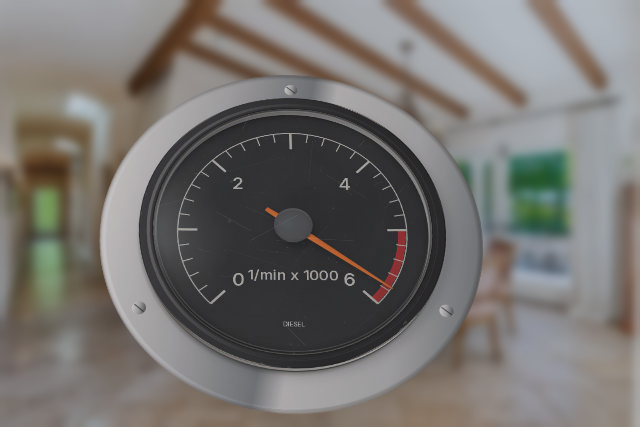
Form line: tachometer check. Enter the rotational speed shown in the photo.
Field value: 5800 rpm
